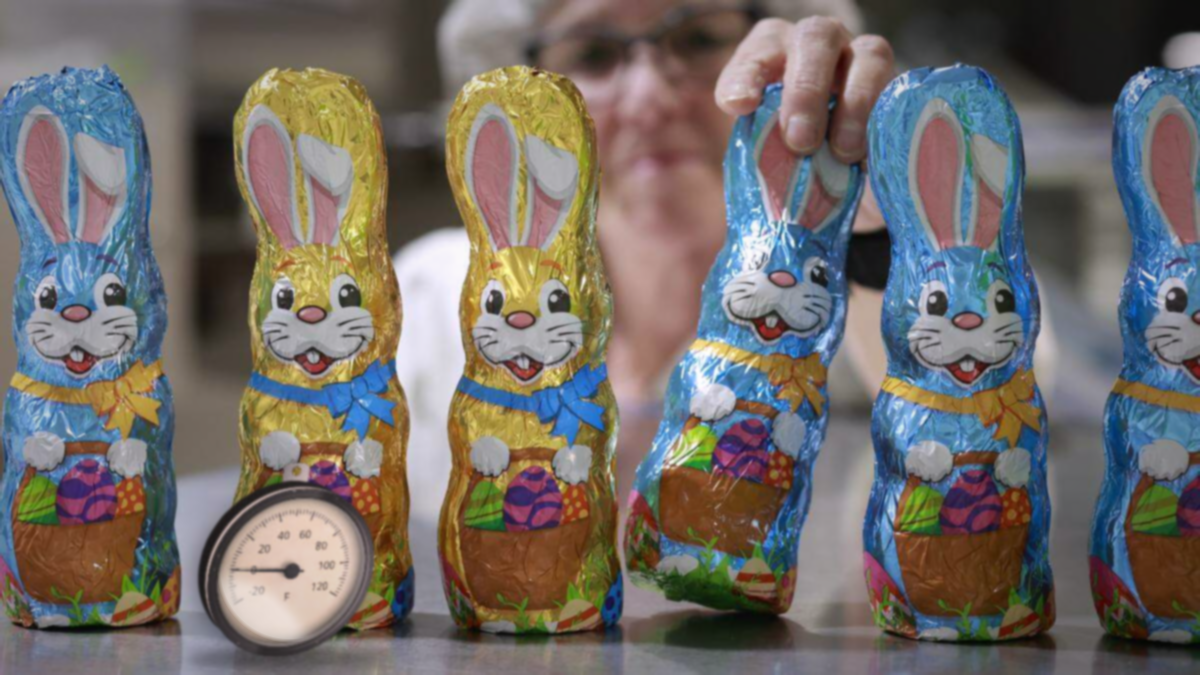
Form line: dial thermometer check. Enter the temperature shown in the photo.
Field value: 0 °F
